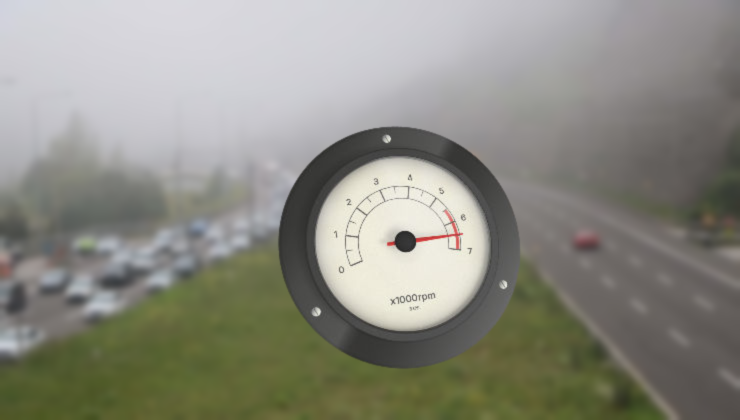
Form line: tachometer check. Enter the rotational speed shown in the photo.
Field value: 6500 rpm
